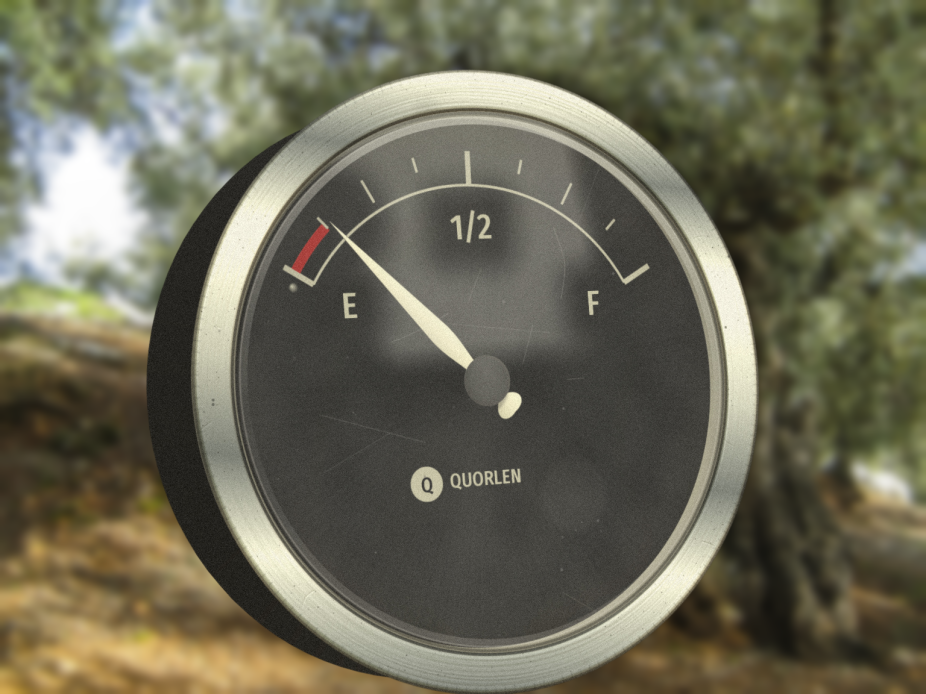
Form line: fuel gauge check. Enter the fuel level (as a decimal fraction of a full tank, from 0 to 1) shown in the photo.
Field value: 0.125
